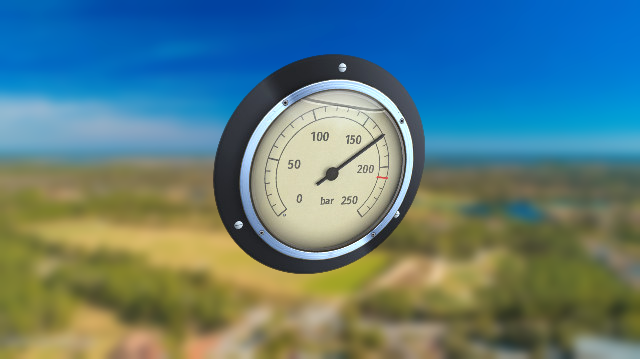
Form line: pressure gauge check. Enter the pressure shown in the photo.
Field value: 170 bar
